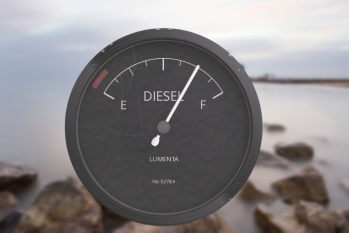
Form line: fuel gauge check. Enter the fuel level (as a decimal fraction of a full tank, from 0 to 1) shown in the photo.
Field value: 0.75
